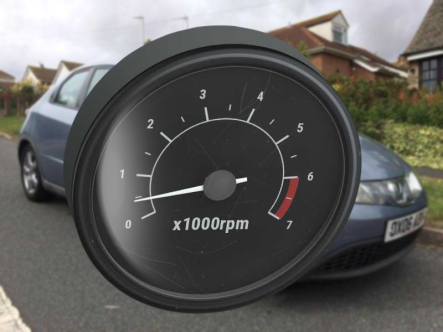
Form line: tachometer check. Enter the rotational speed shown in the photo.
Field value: 500 rpm
